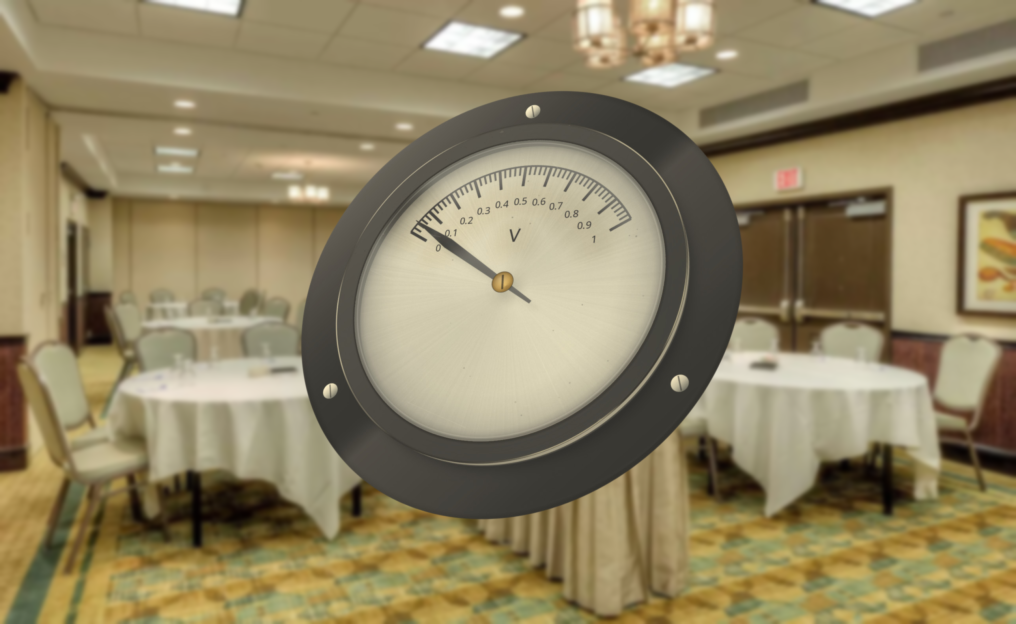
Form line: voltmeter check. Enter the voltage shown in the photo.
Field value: 0.04 V
